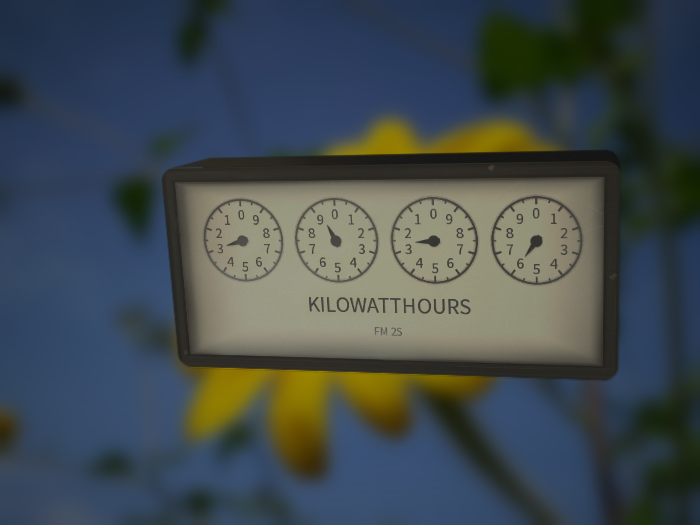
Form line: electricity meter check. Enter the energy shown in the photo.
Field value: 2926 kWh
